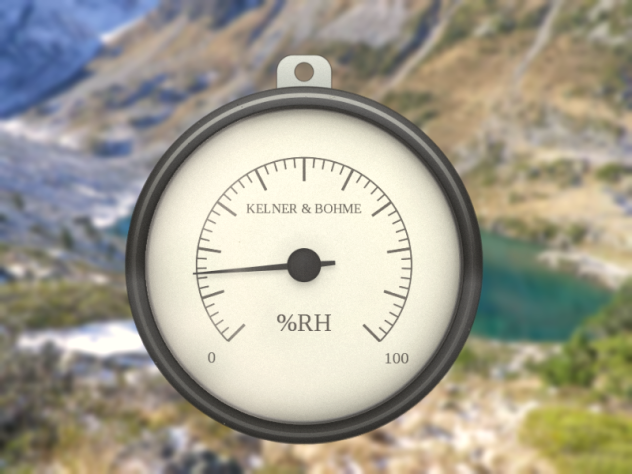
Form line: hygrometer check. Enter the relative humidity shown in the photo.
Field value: 15 %
